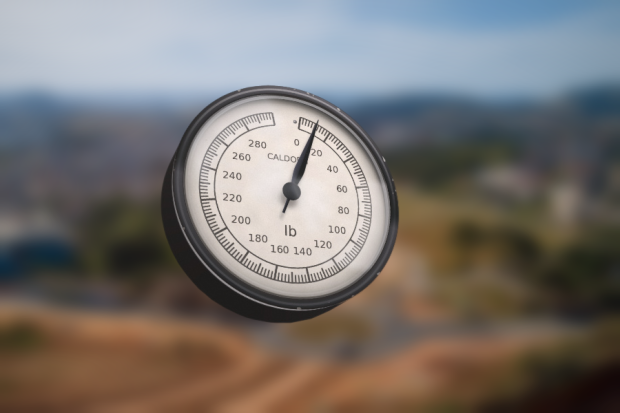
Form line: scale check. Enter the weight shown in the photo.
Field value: 10 lb
